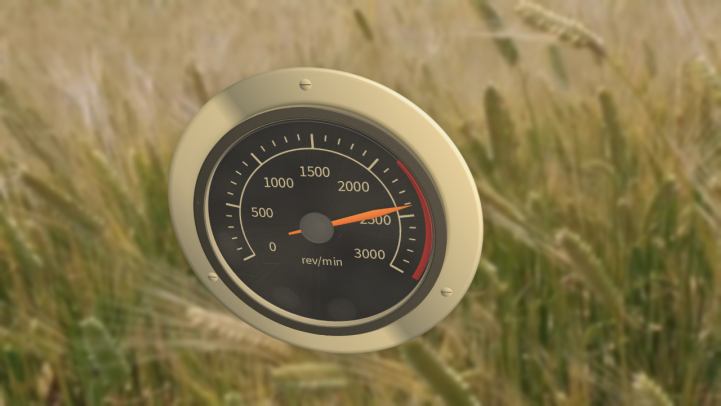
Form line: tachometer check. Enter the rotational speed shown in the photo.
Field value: 2400 rpm
